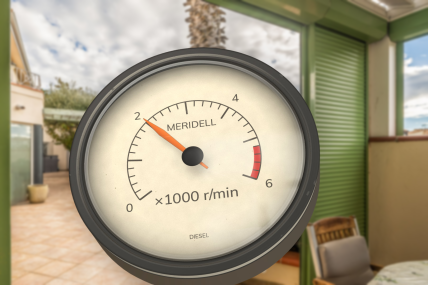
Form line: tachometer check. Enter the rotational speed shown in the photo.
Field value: 2000 rpm
